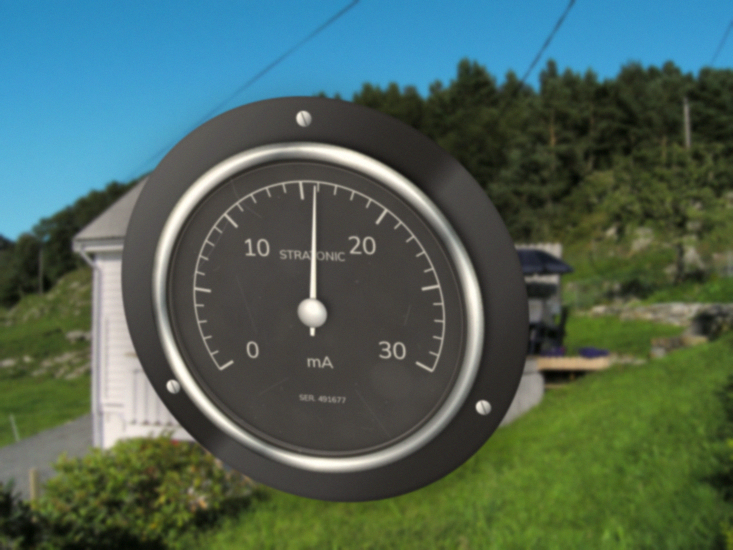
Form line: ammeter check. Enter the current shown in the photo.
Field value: 16 mA
